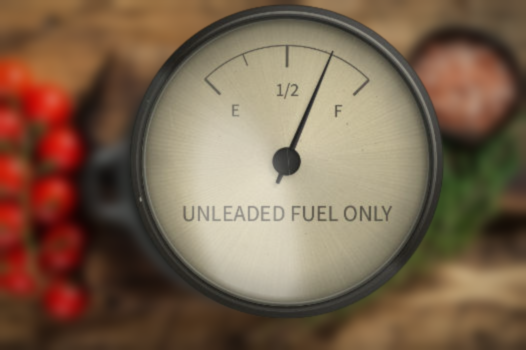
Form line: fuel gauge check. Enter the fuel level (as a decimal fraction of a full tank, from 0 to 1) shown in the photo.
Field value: 0.75
